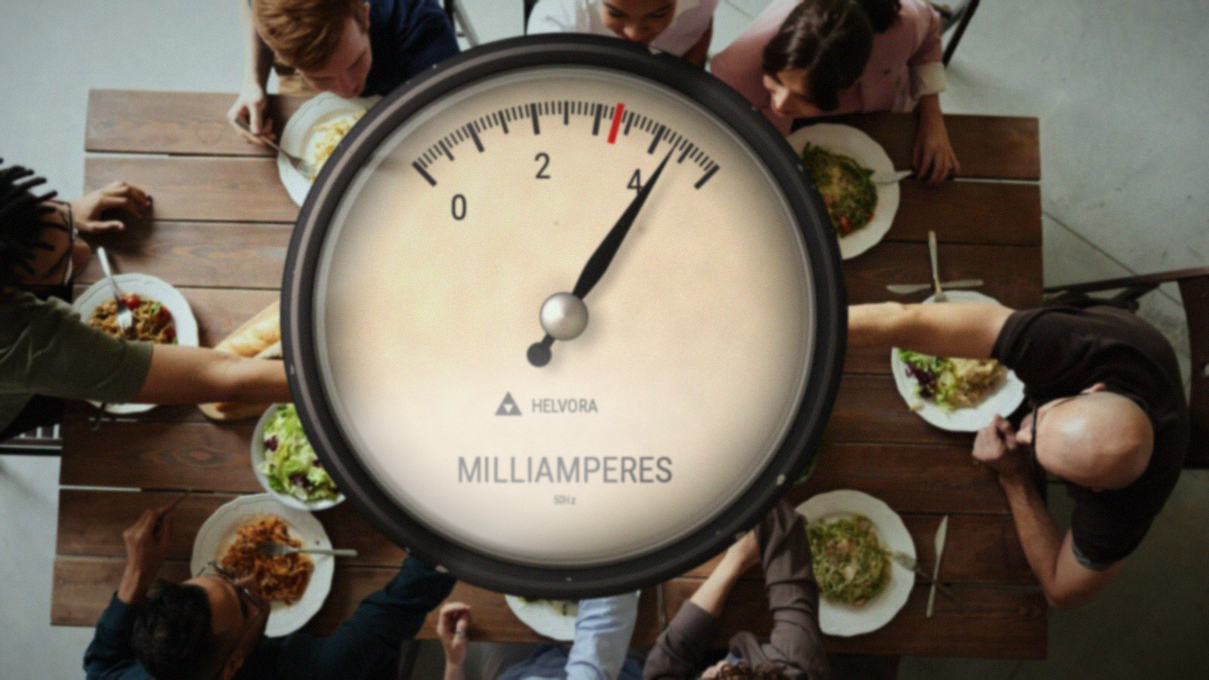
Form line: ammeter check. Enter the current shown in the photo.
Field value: 4.3 mA
